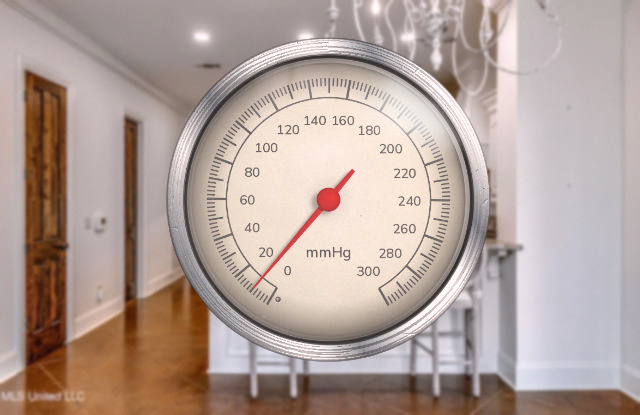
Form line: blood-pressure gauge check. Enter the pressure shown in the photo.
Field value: 10 mmHg
